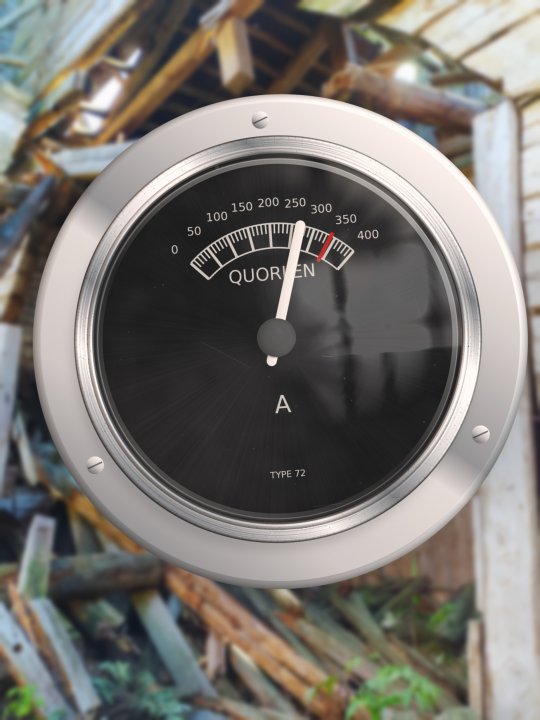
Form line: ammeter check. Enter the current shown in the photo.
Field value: 270 A
